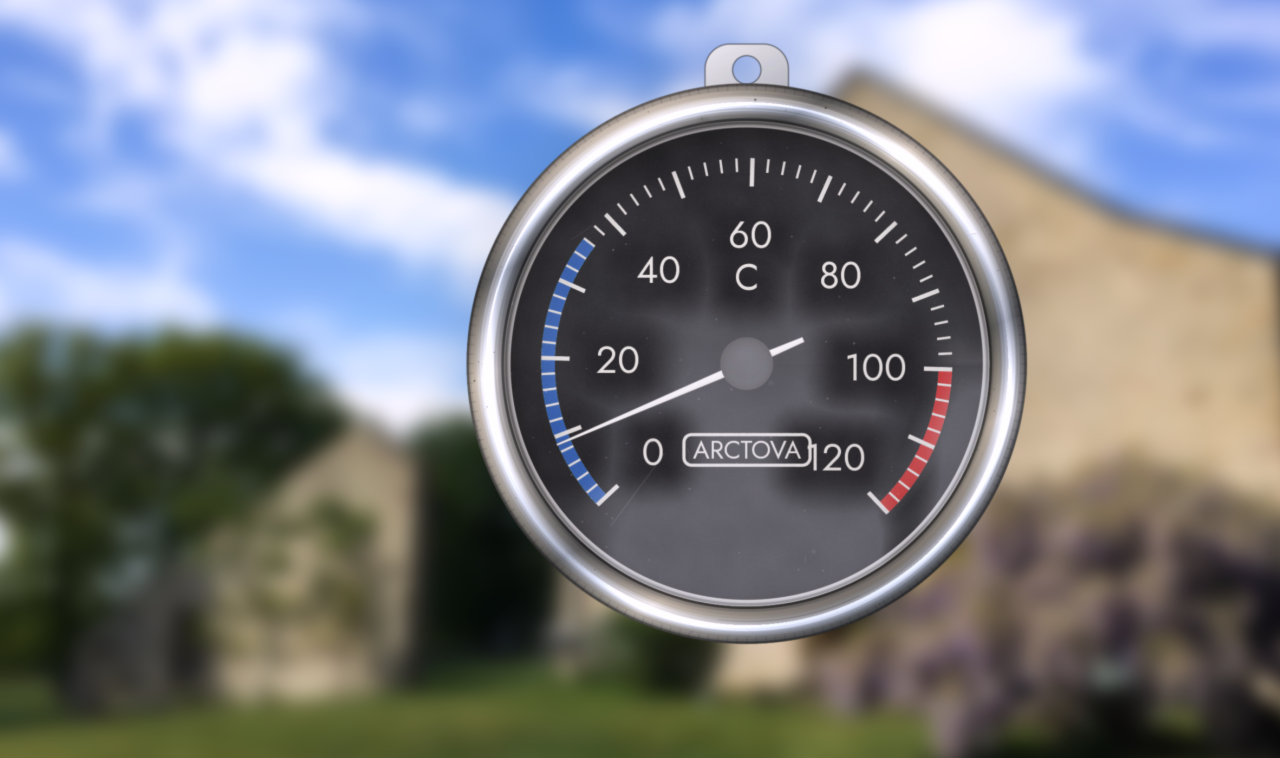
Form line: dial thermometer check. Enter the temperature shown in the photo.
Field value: 9 °C
